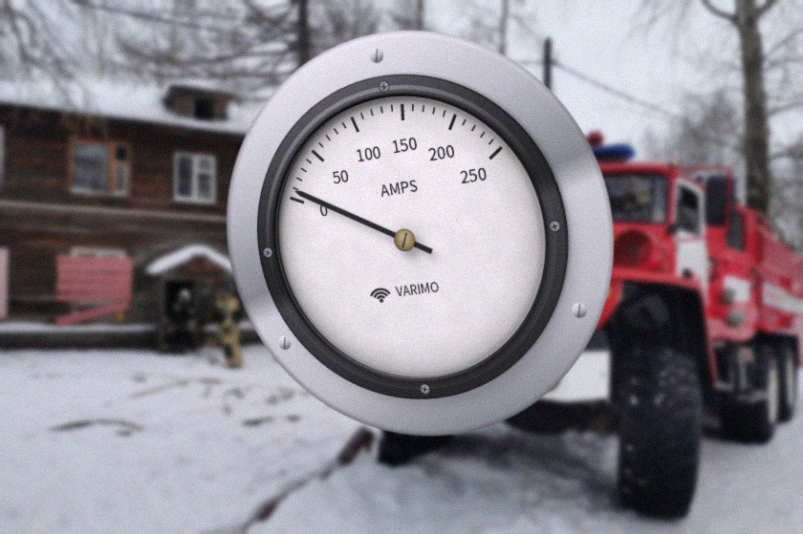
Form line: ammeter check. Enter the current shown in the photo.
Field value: 10 A
